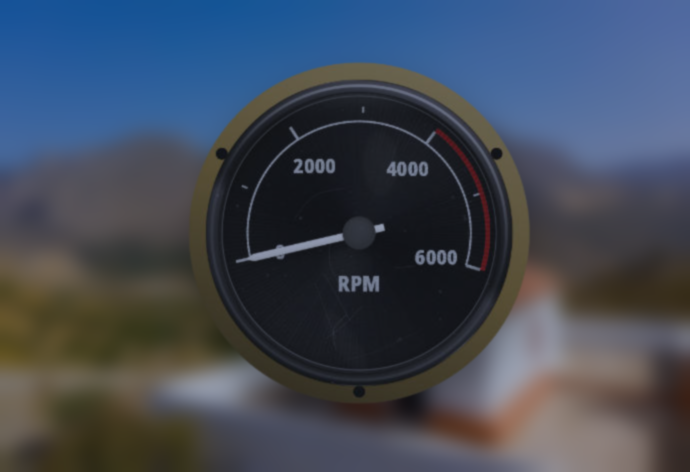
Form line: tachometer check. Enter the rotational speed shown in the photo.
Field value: 0 rpm
